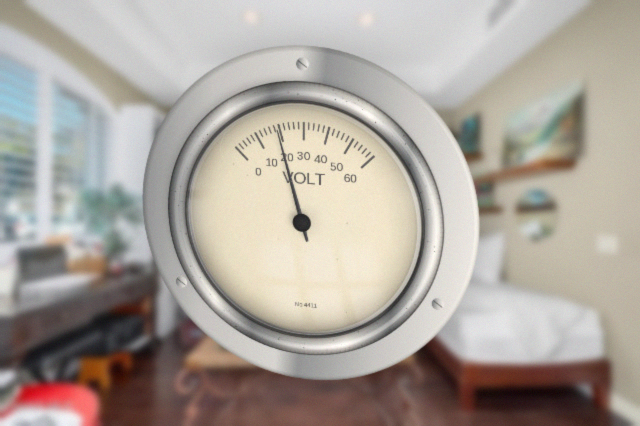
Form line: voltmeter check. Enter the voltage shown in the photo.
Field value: 20 V
